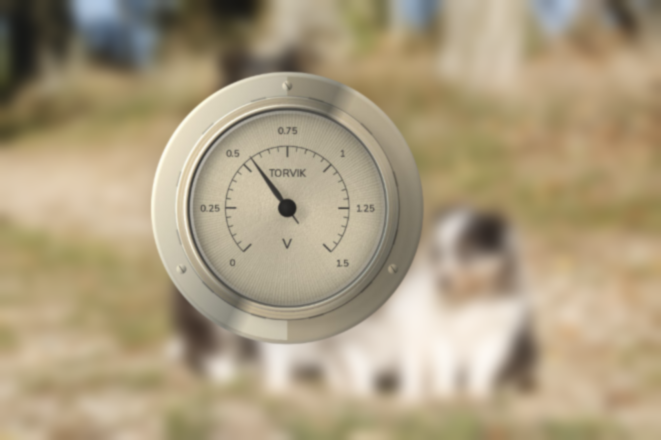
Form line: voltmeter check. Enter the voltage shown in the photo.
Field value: 0.55 V
